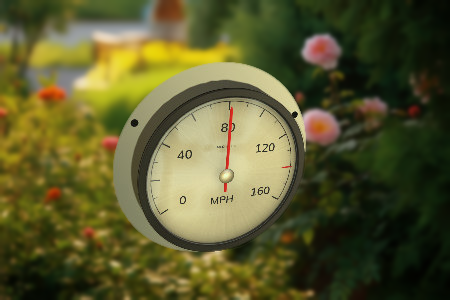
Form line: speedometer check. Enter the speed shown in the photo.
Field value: 80 mph
